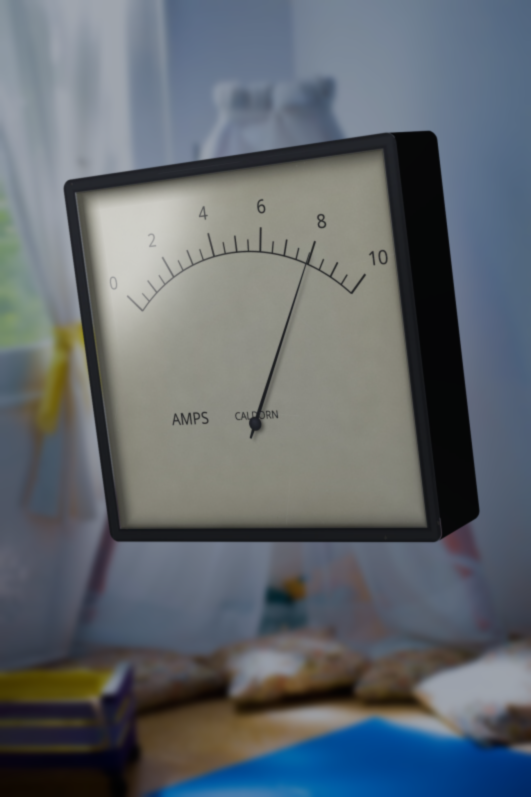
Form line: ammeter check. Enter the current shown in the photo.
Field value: 8 A
